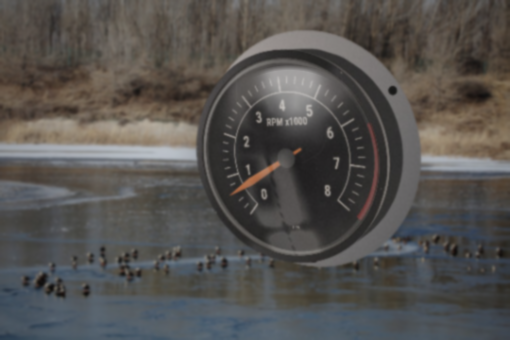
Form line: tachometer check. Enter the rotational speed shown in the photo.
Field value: 600 rpm
